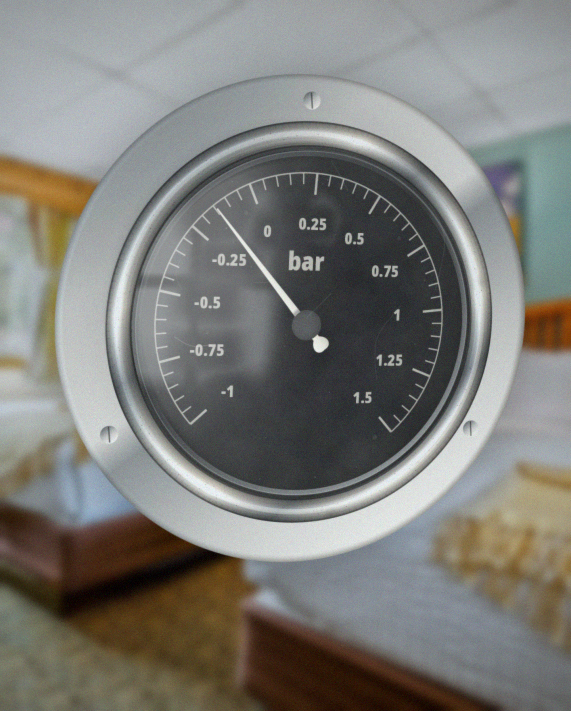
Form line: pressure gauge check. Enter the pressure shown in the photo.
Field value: -0.15 bar
